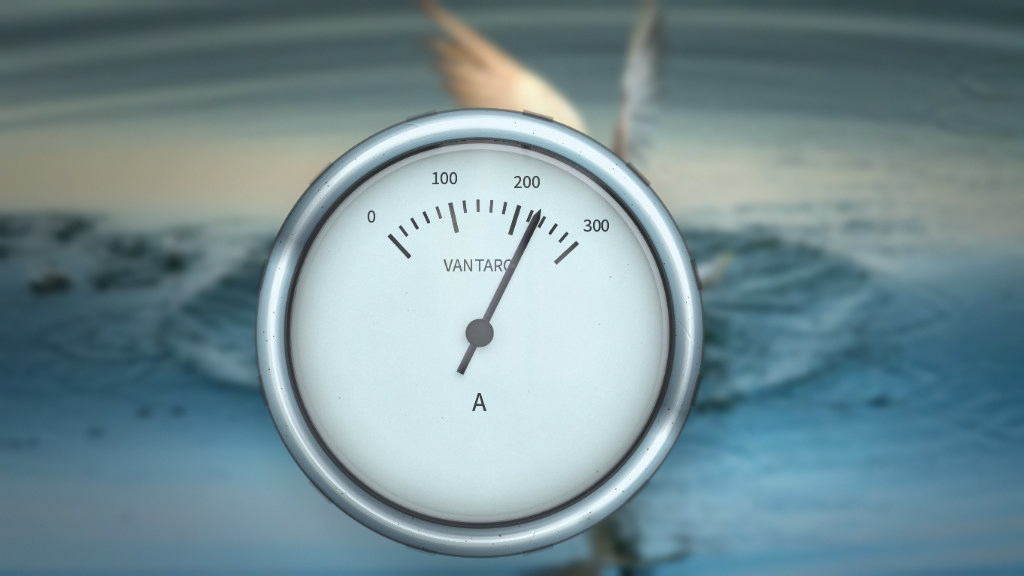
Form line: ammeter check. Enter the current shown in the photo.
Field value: 230 A
